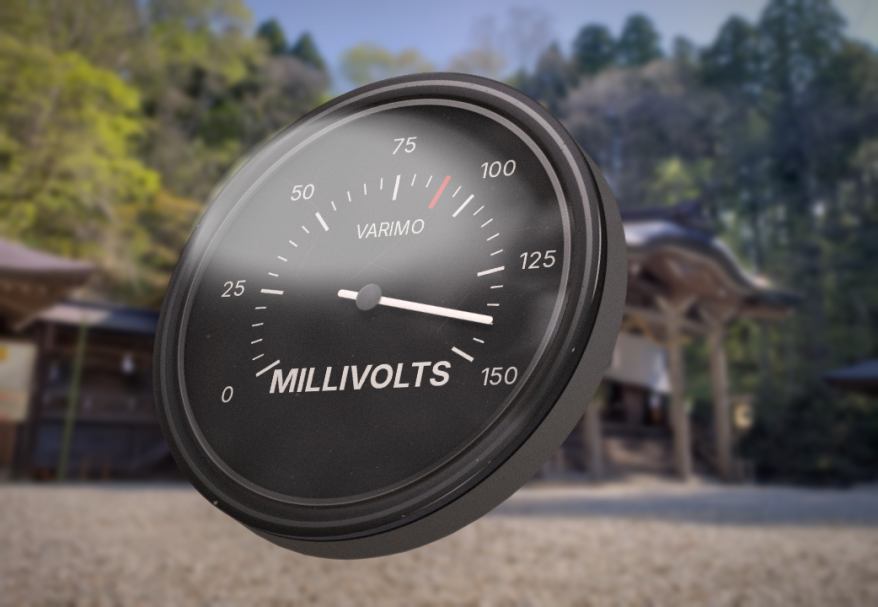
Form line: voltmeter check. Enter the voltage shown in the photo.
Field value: 140 mV
